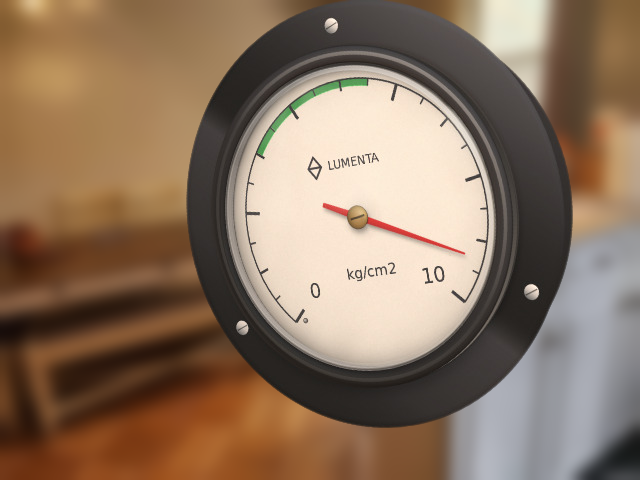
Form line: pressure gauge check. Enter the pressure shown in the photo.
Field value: 9.25 kg/cm²
